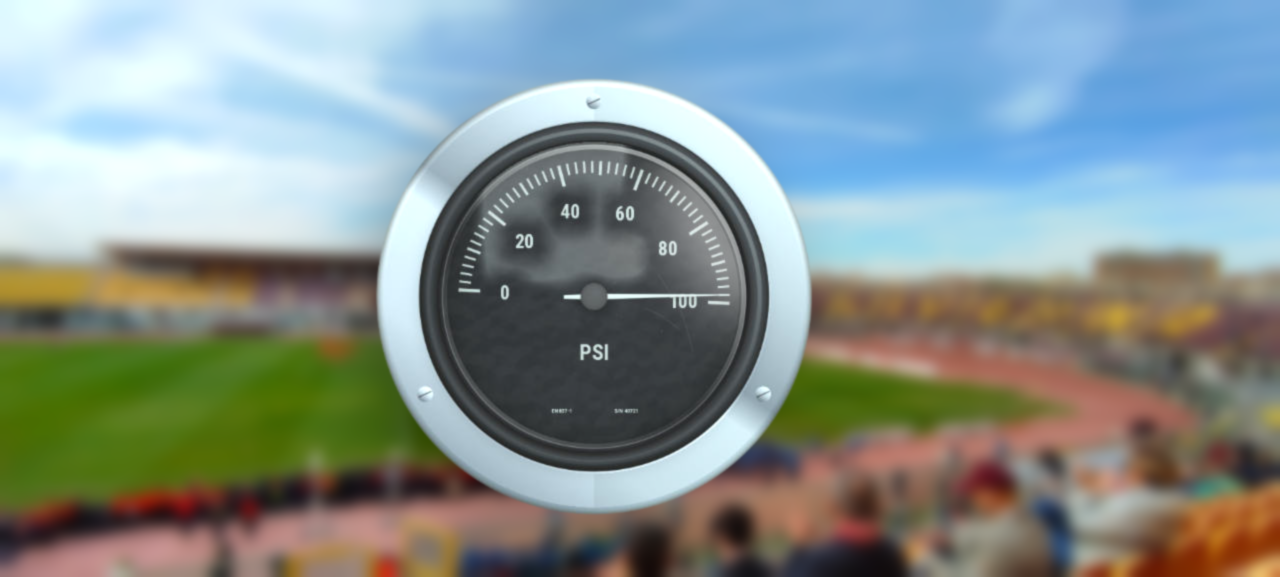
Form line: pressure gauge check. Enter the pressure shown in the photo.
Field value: 98 psi
